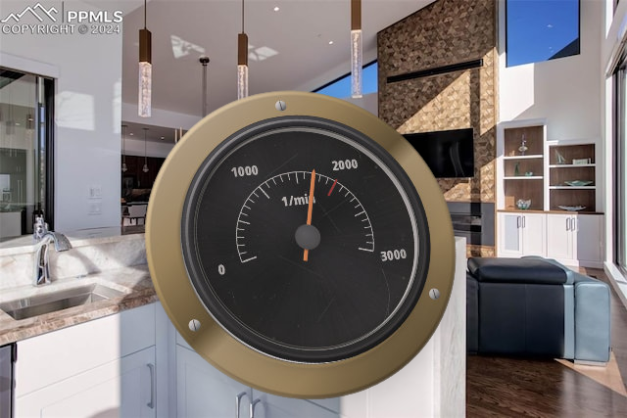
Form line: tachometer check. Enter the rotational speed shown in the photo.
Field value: 1700 rpm
